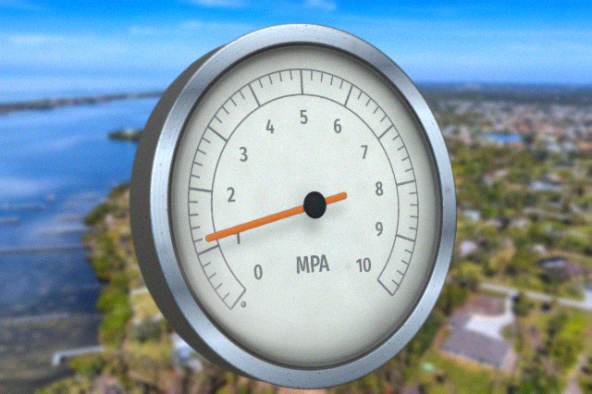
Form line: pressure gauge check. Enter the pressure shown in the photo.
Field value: 1.2 MPa
